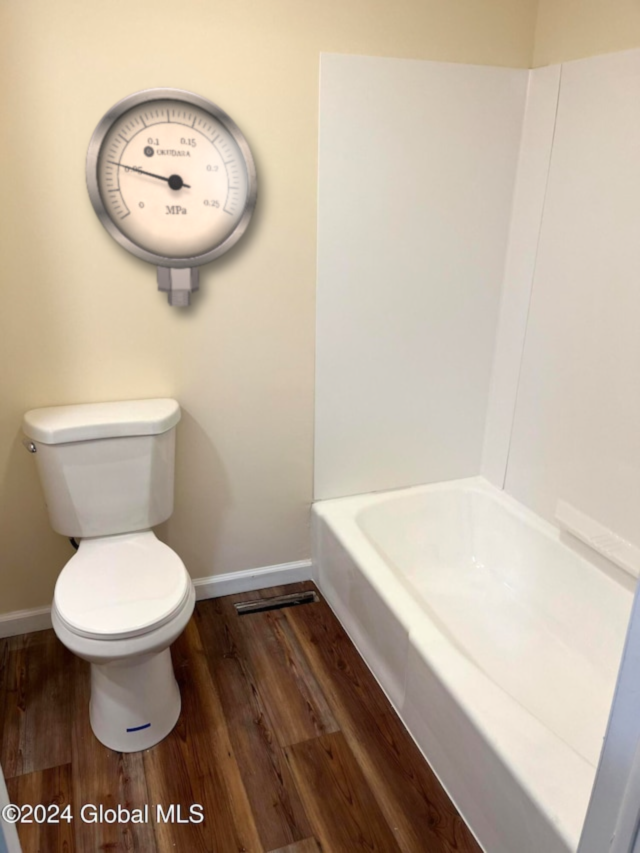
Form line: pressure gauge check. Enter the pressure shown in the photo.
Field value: 0.05 MPa
